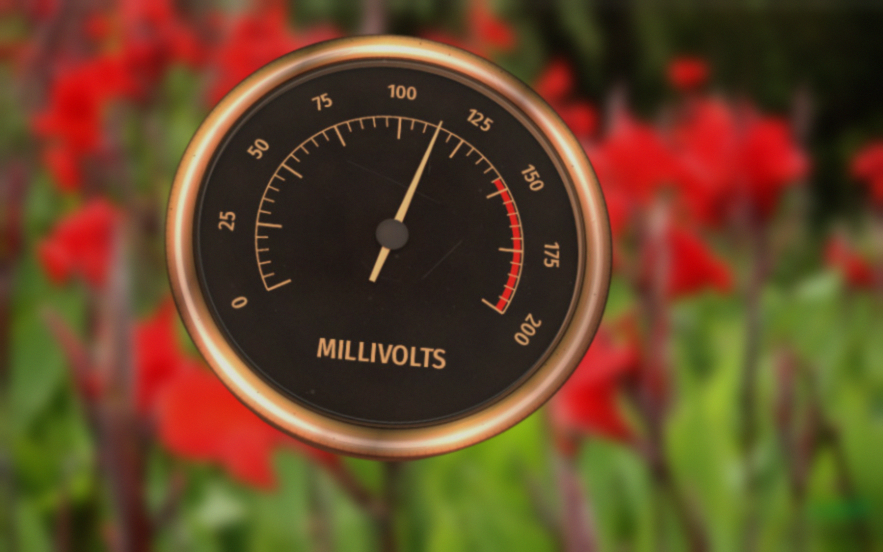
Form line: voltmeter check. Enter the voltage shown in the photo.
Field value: 115 mV
